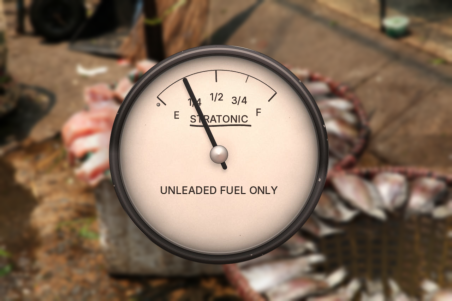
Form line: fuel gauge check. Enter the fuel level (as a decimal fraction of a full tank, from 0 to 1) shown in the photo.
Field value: 0.25
